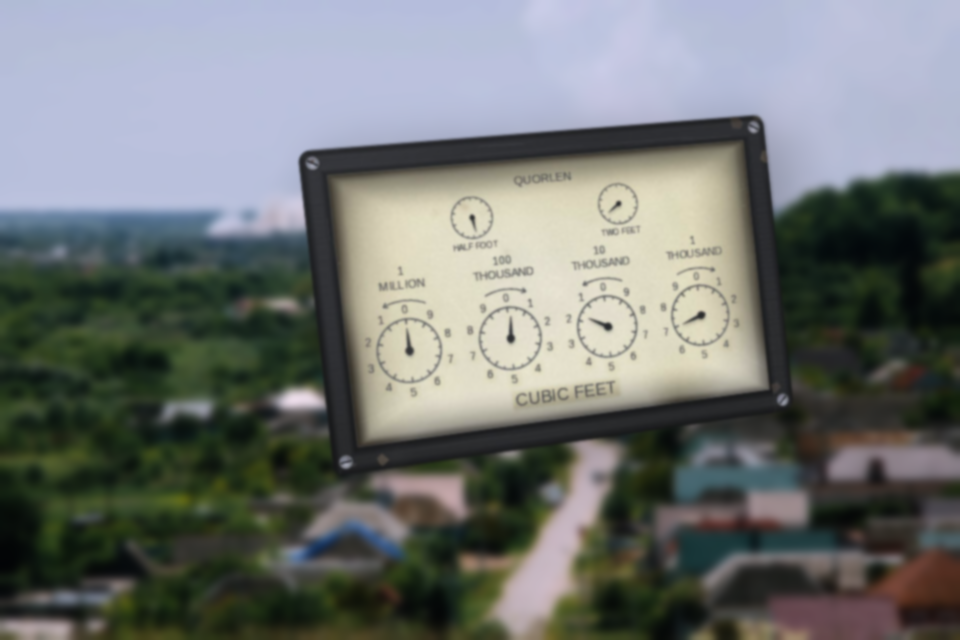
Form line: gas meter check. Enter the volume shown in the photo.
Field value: 1700 ft³
